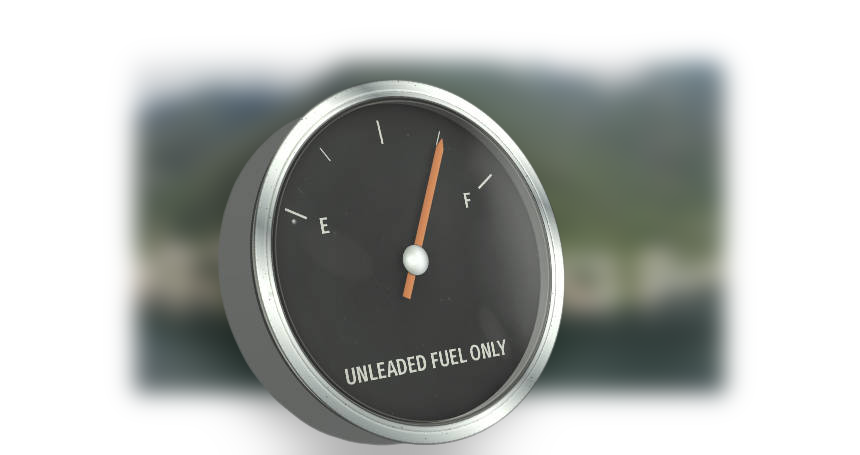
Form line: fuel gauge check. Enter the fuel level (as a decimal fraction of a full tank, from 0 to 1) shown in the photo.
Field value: 0.75
